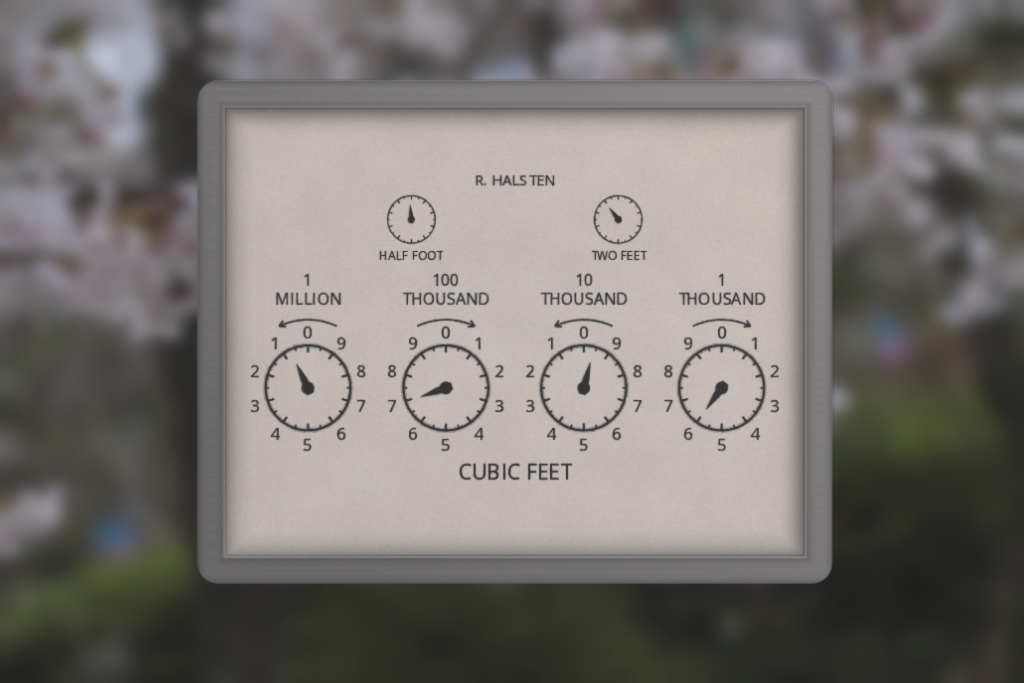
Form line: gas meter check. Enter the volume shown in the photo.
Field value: 69600 ft³
